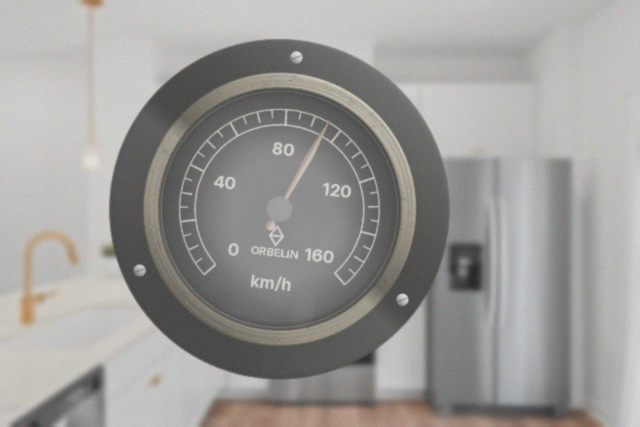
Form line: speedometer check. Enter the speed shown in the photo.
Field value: 95 km/h
